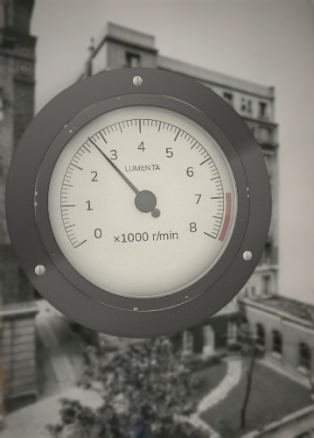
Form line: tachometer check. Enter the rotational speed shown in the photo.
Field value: 2700 rpm
